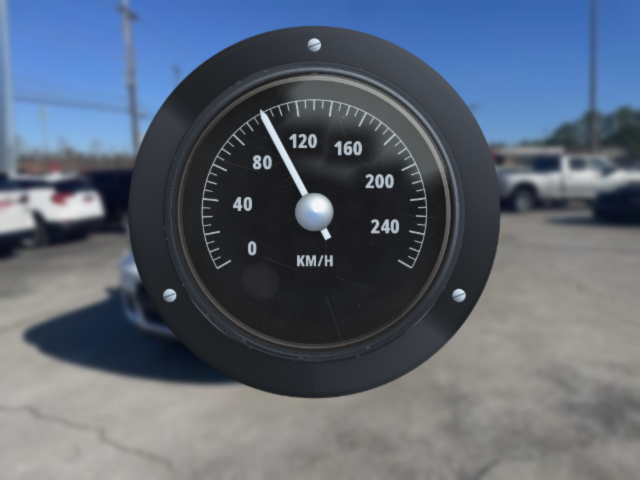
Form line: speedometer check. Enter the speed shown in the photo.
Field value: 100 km/h
